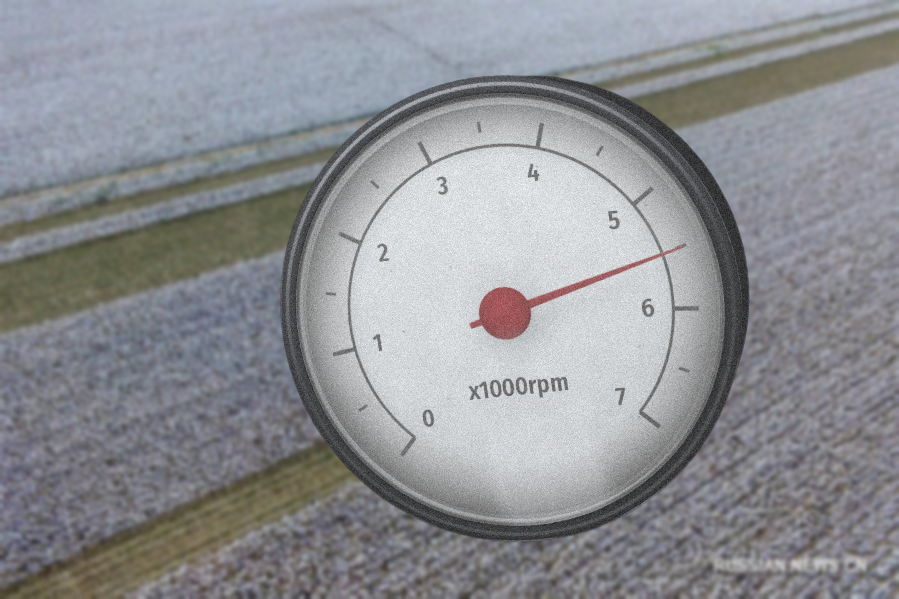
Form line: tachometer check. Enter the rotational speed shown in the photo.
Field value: 5500 rpm
